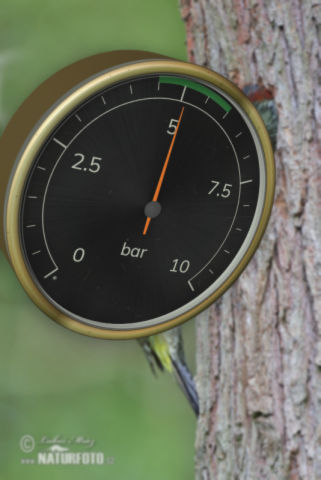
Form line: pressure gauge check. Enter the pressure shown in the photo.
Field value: 5 bar
